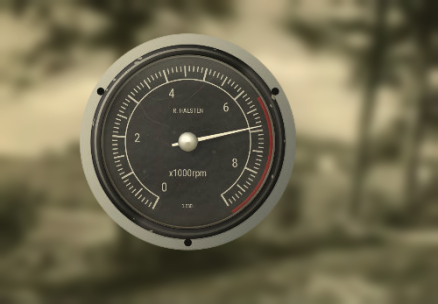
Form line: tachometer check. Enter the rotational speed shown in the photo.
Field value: 6900 rpm
